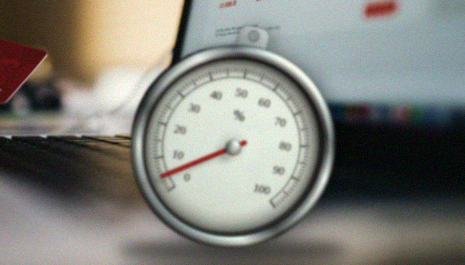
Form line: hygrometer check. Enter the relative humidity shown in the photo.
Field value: 5 %
